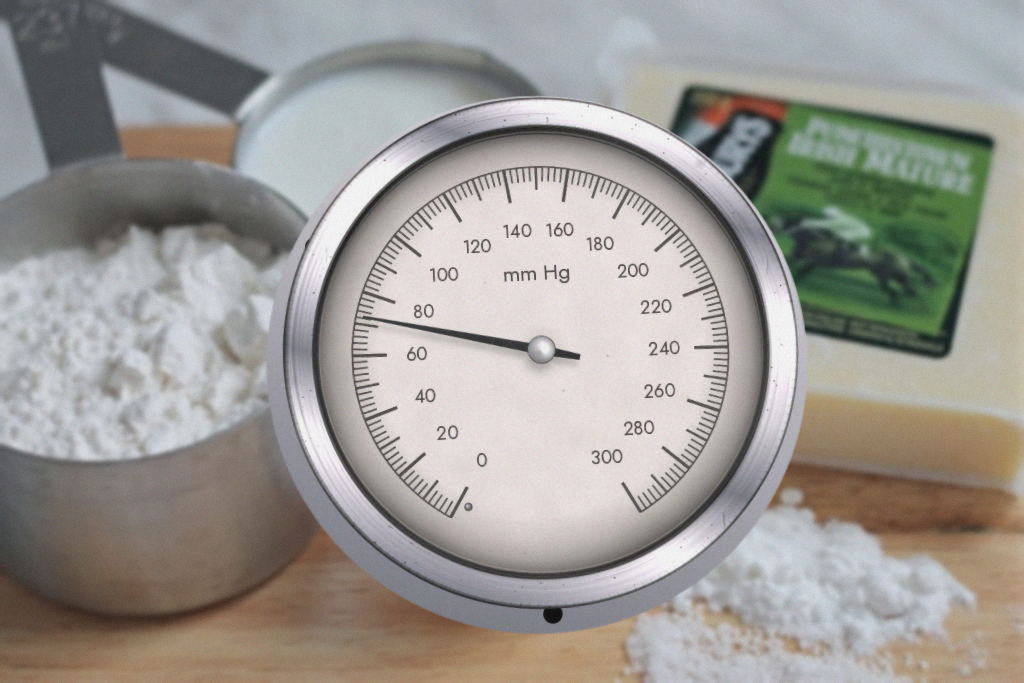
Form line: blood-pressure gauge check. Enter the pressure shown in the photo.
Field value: 72 mmHg
